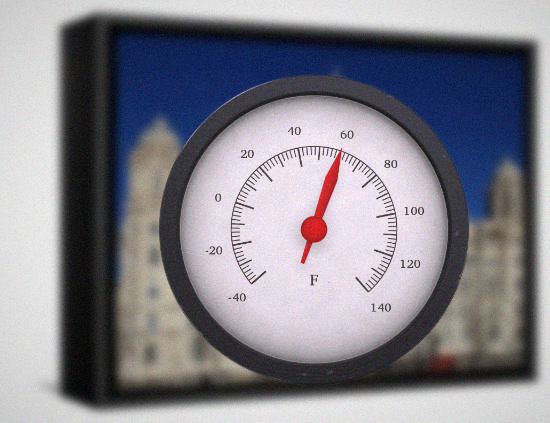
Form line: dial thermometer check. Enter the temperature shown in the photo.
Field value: 60 °F
